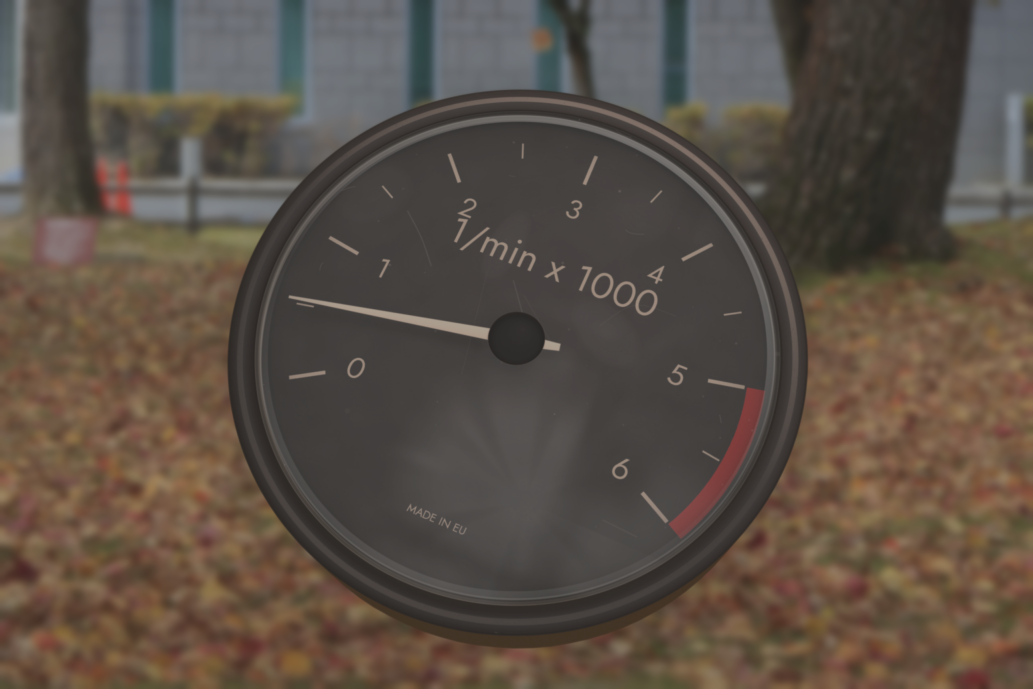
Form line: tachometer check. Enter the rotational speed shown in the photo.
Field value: 500 rpm
